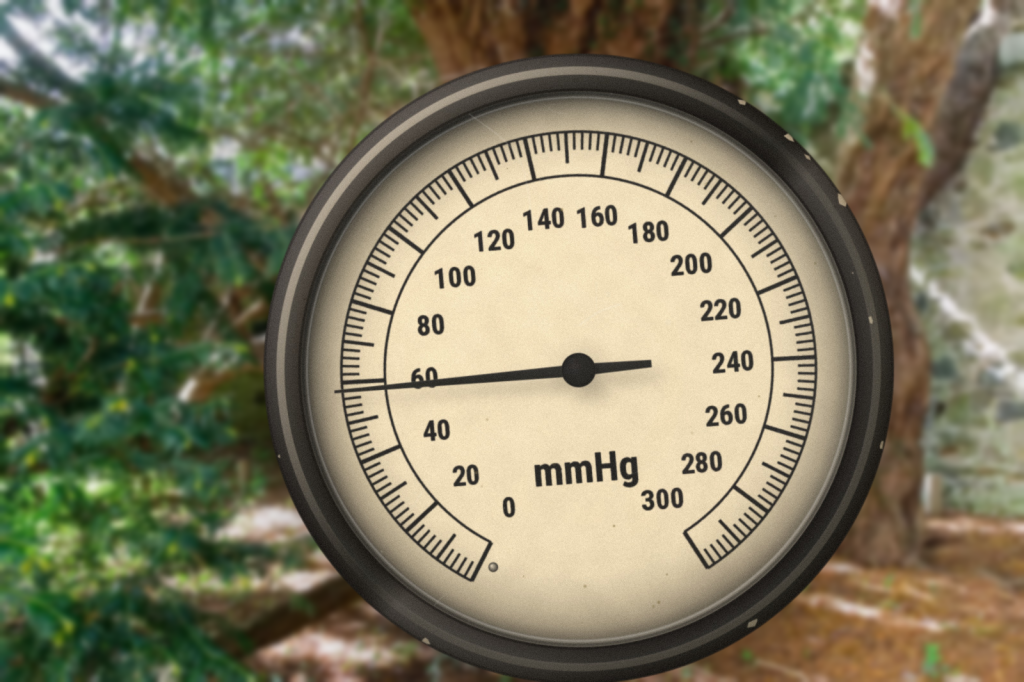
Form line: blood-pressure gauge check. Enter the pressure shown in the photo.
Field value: 58 mmHg
